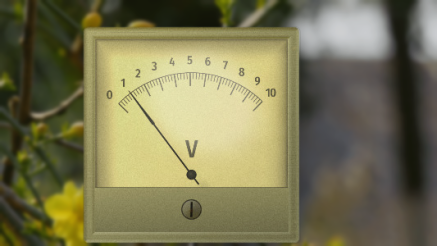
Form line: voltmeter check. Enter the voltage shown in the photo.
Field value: 1 V
